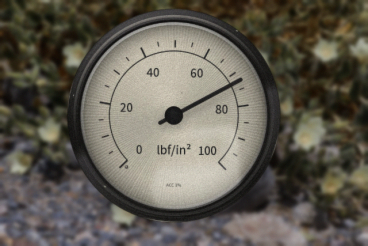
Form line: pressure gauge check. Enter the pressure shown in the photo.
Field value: 72.5 psi
